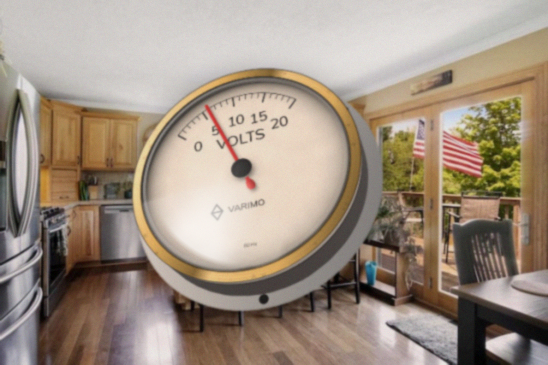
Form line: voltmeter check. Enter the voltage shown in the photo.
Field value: 6 V
